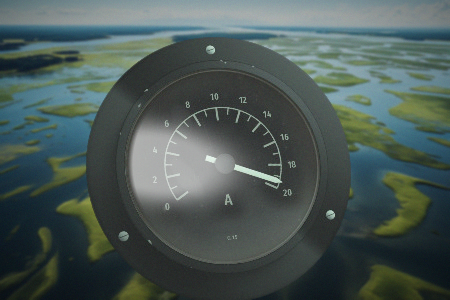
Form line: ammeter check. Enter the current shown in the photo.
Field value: 19.5 A
